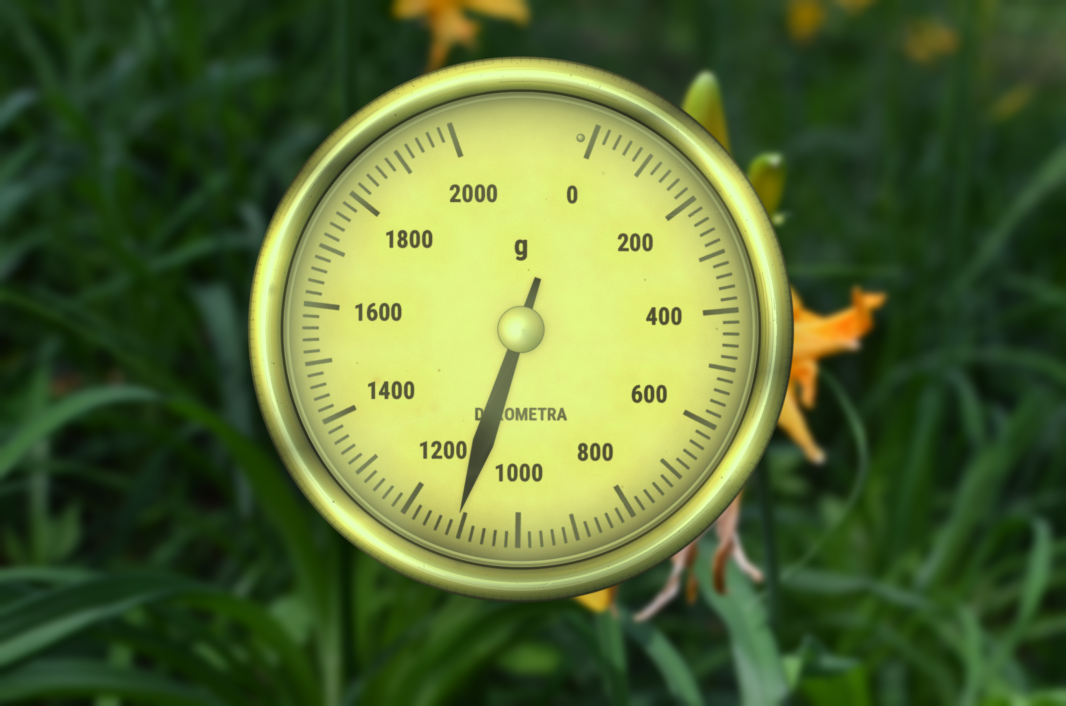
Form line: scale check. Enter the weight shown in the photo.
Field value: 1110 g
